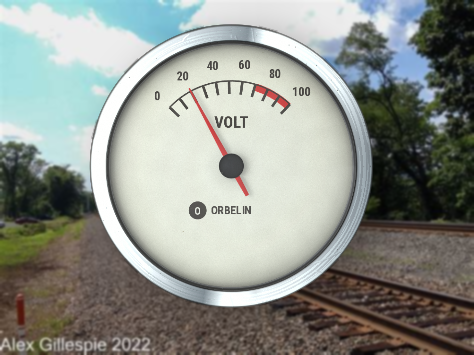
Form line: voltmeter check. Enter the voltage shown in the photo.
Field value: 20 V
